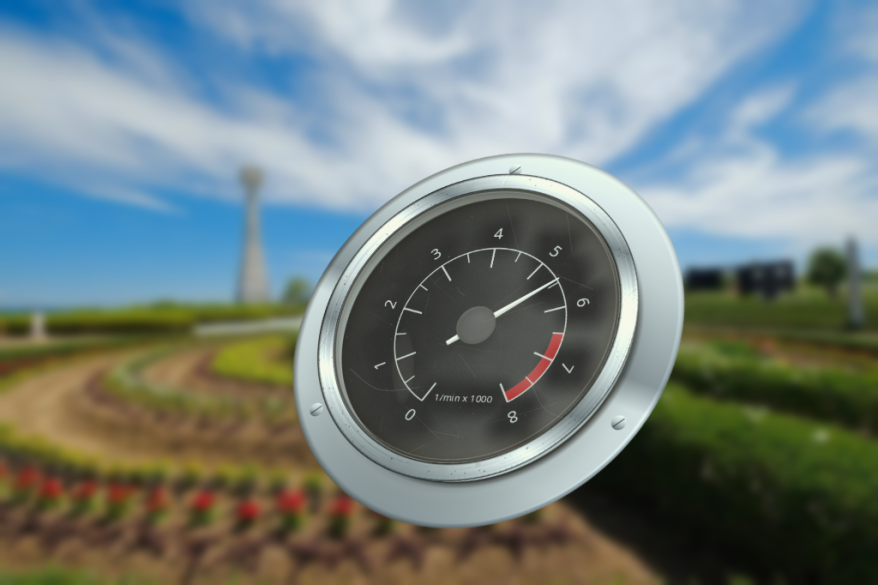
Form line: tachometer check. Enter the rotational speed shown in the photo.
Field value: 5500 rpm
